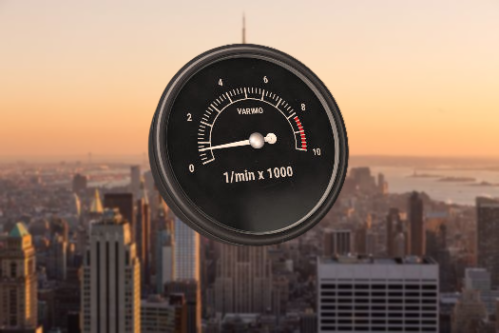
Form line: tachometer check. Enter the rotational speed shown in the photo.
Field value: 600 rpm
